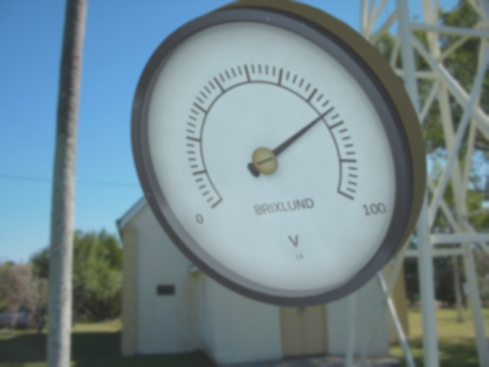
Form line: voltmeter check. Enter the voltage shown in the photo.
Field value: 76 V
